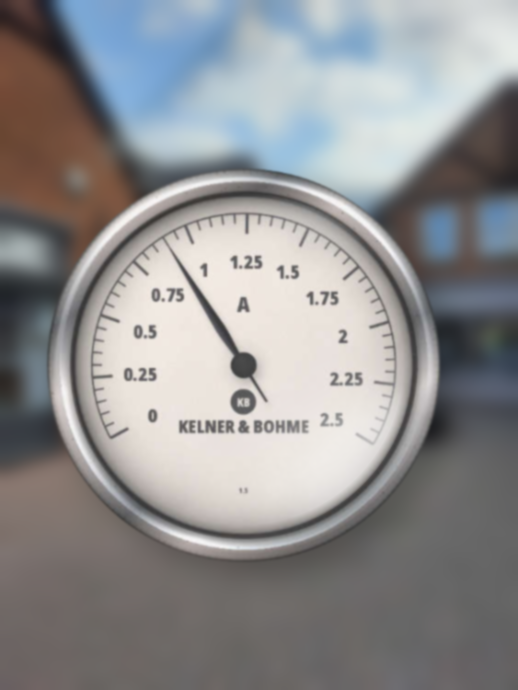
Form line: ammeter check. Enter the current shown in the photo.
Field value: 0.9 A
